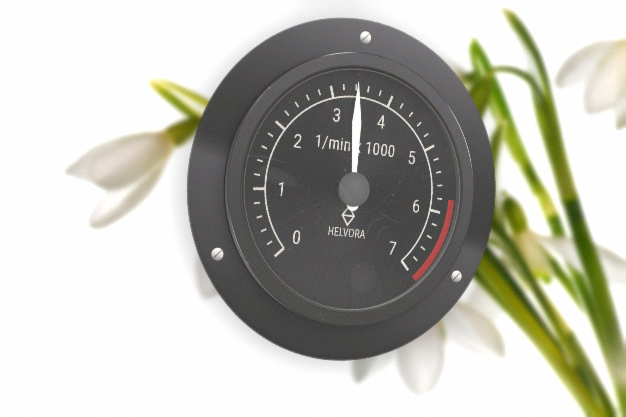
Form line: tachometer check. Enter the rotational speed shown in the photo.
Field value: 3400 rpm
